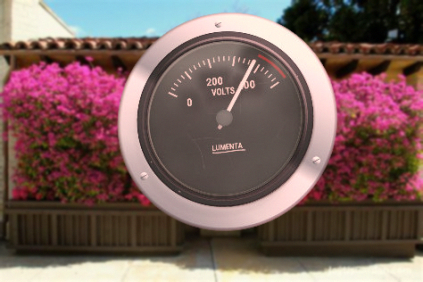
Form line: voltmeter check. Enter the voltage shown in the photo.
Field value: 380 V
